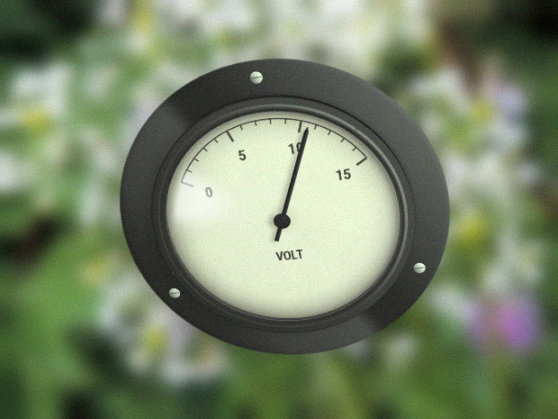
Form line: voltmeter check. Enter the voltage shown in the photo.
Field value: 10.5 V
